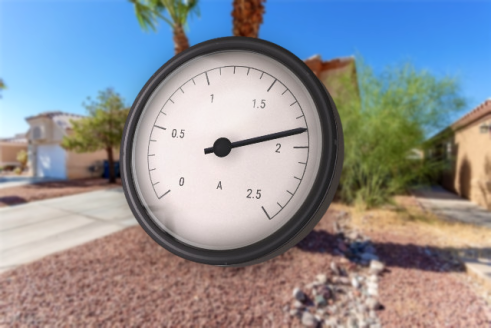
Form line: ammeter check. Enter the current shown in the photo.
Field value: 1.9 A
